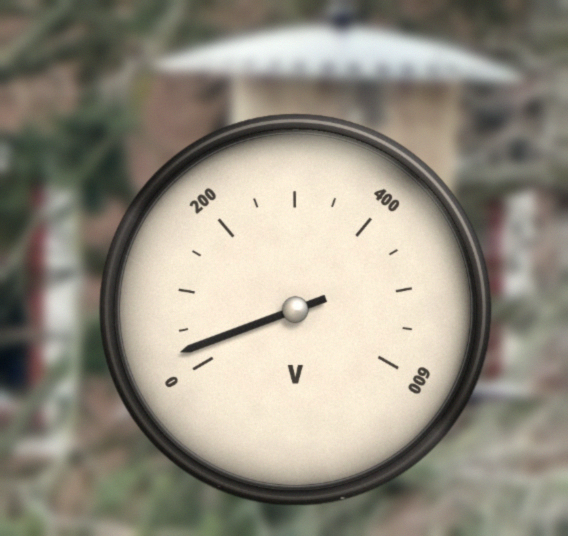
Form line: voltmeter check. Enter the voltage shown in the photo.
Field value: 25 V
